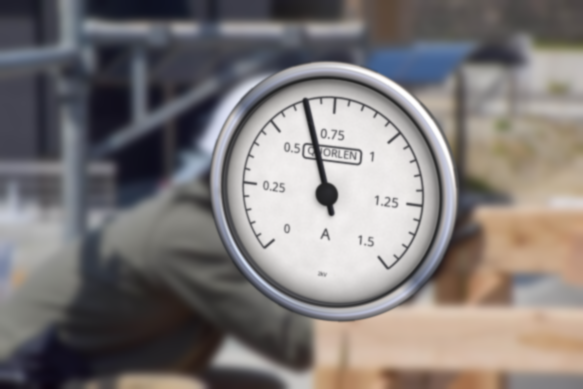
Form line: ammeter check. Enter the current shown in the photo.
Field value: 0.65 A
